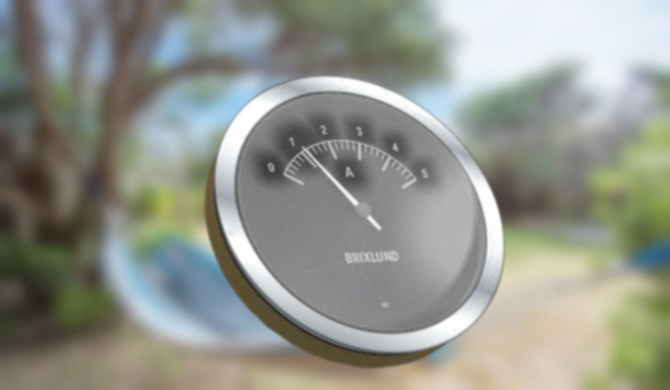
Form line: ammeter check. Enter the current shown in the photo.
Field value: 1 A
